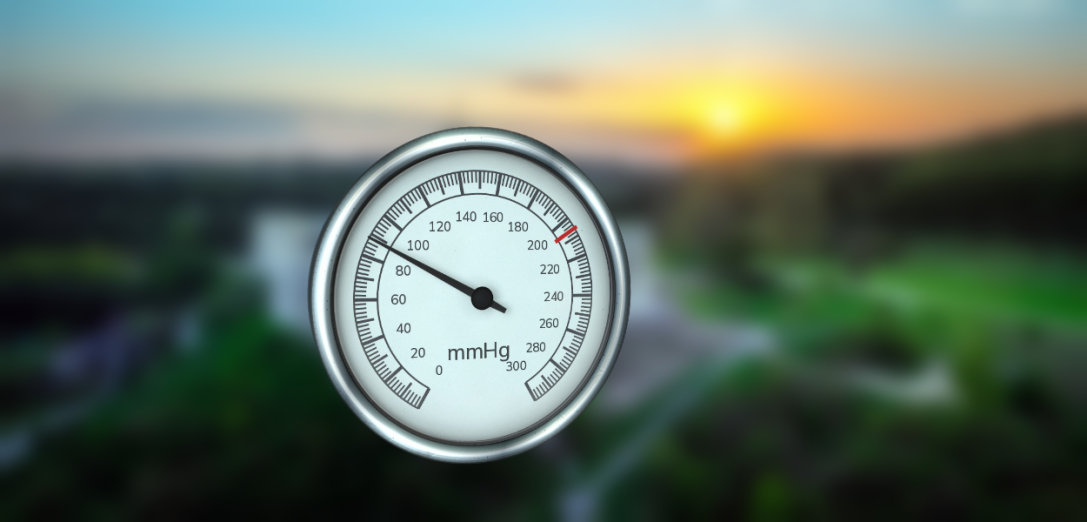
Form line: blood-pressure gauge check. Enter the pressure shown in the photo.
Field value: 88 mmHg
